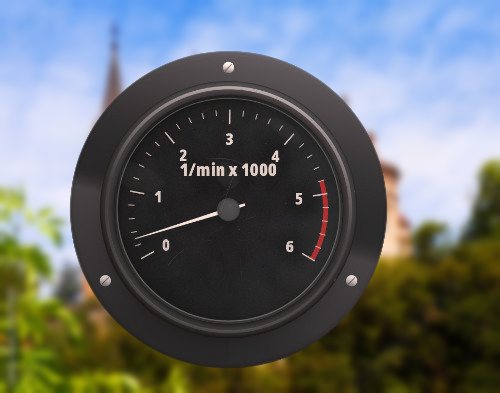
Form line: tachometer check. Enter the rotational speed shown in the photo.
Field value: 300 rpm
